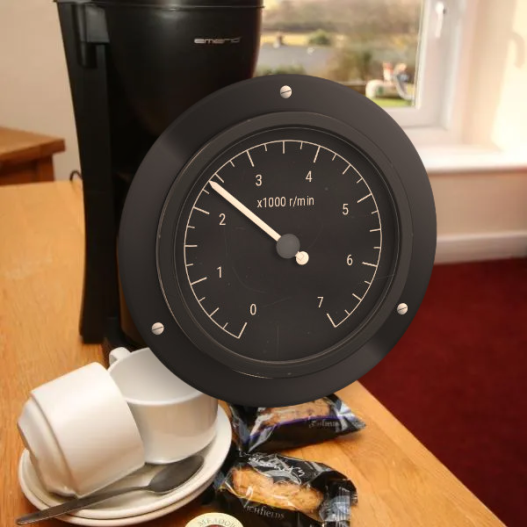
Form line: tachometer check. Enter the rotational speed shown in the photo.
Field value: 2375 rpm
